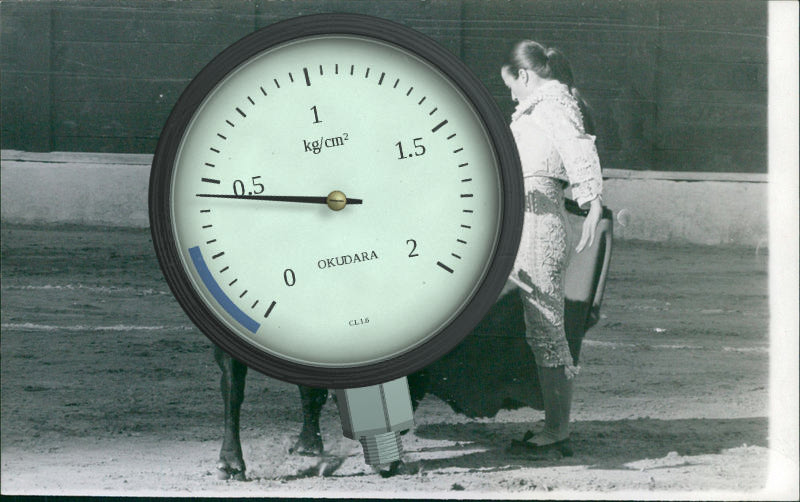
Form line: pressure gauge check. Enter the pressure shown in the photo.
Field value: 0.45 kg/cm²
